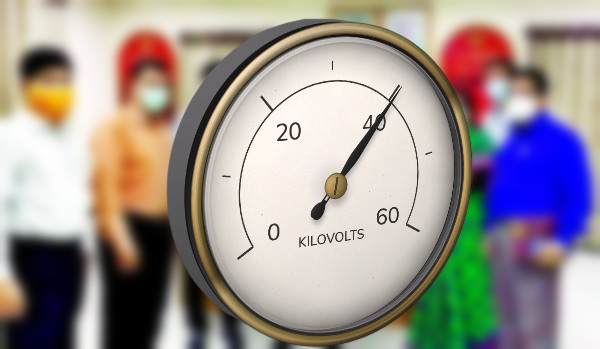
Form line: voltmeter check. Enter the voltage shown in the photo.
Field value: 40 kV
